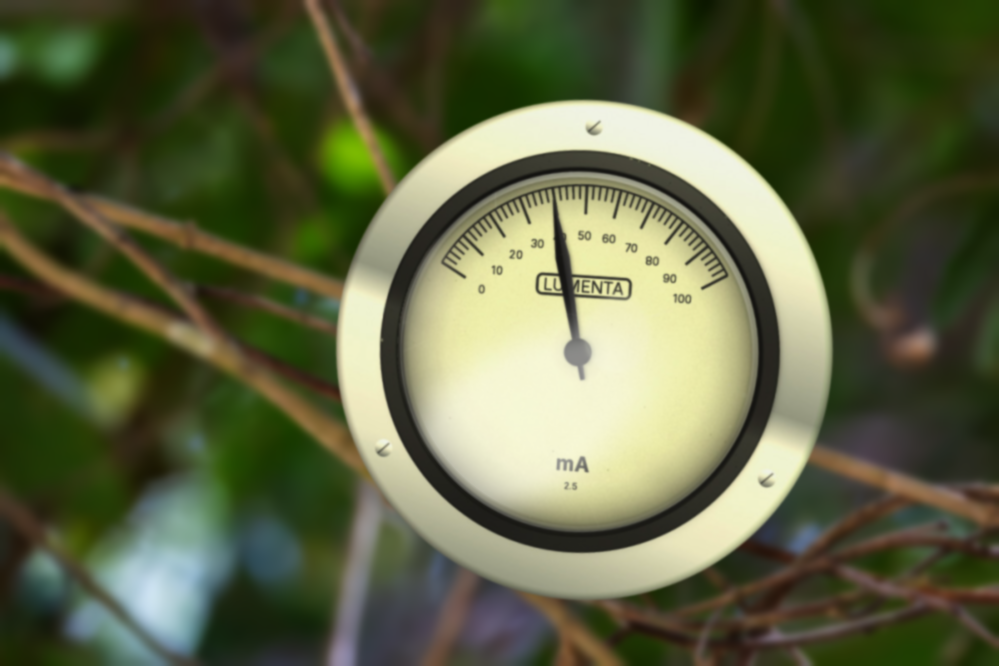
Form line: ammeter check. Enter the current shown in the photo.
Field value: 40 mA
